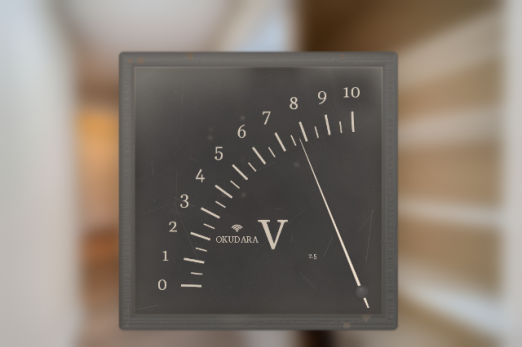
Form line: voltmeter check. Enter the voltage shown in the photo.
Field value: 7.75 V
